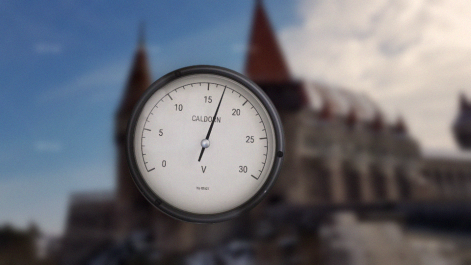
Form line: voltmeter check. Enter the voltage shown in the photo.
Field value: 17 V
